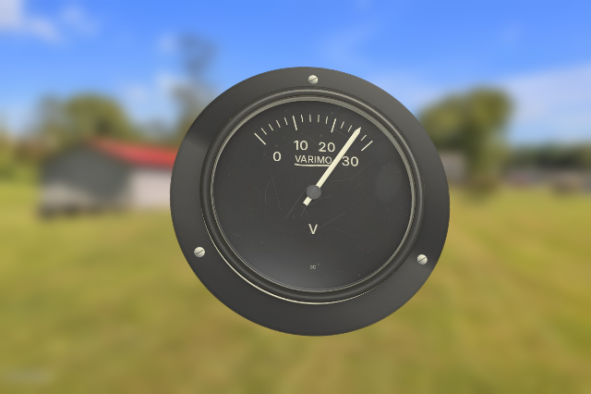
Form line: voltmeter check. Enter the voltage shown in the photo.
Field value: 26 V
